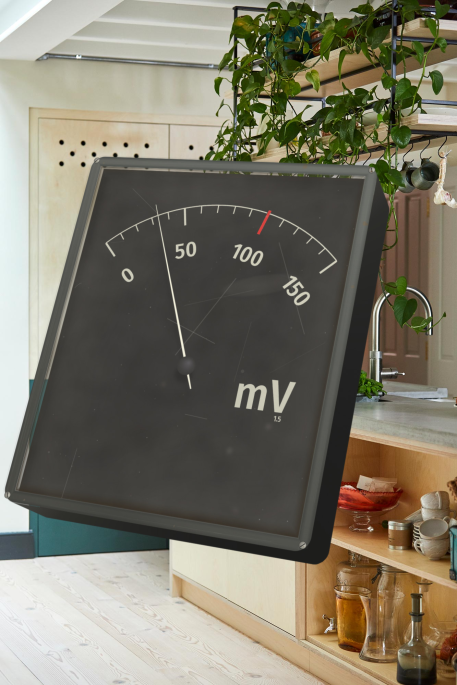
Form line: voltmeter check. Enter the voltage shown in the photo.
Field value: 35 mV
